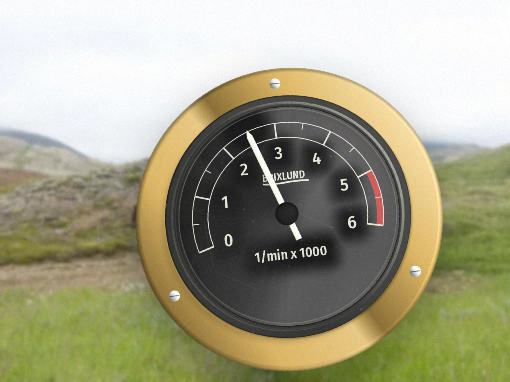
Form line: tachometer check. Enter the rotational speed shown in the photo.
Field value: 2500 rpm
